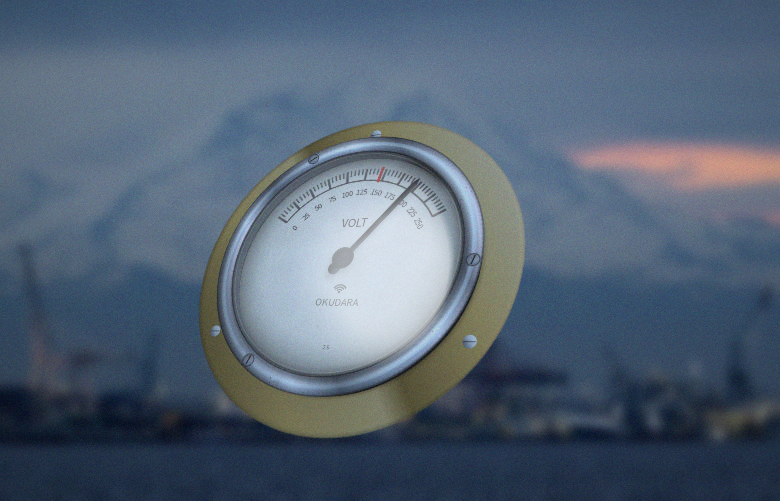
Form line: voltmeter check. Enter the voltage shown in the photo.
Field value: 200 V
